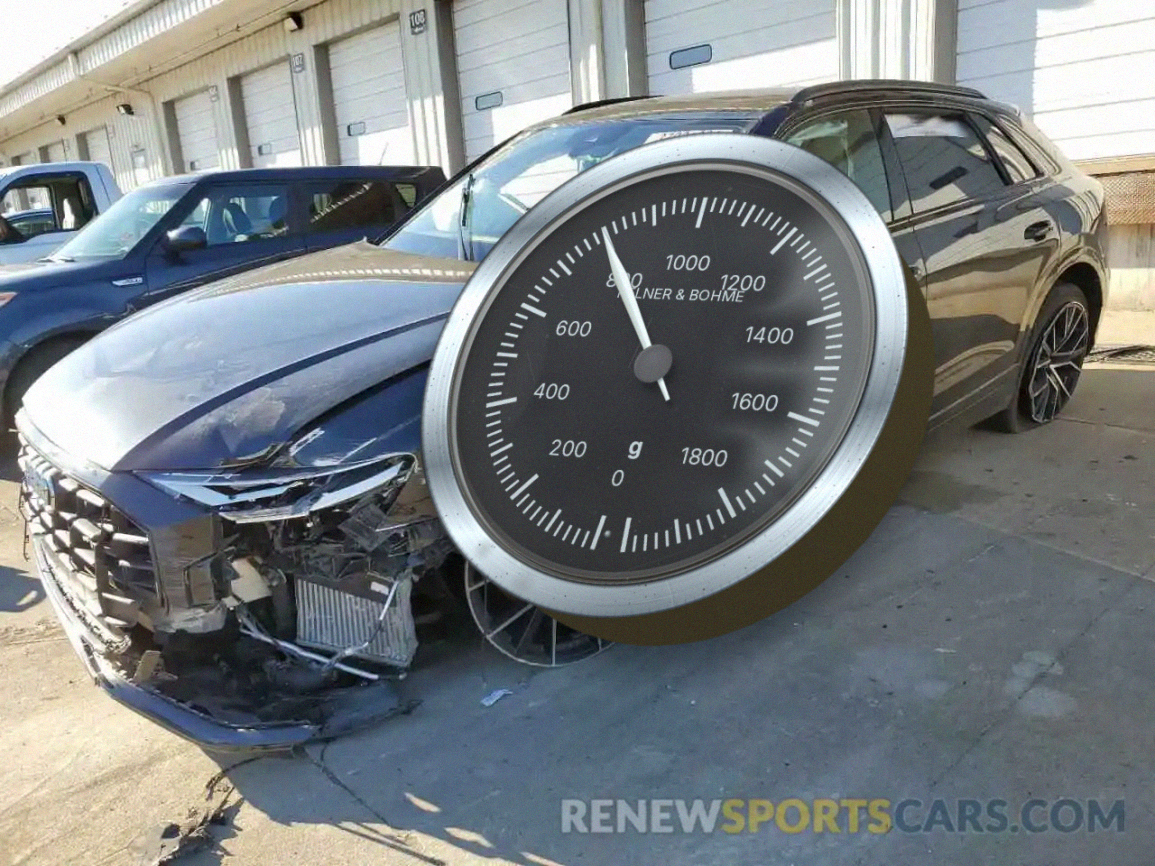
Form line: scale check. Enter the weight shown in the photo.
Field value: 800 g
